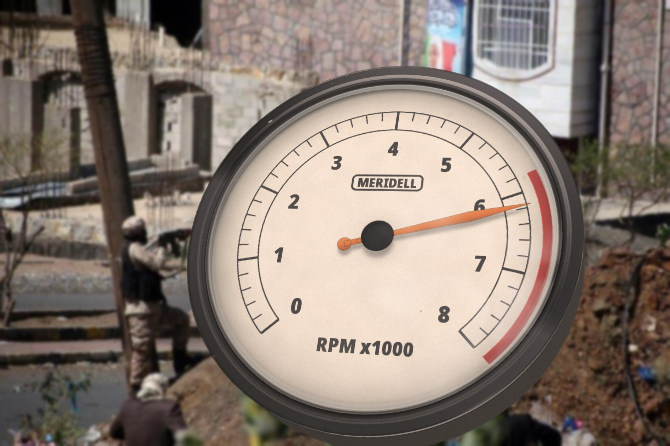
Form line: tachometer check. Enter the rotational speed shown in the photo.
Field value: 6200 rpm
